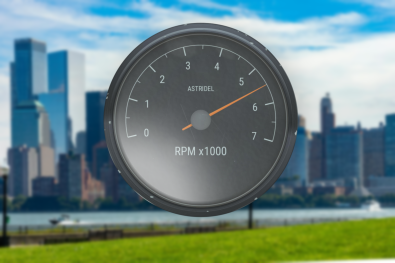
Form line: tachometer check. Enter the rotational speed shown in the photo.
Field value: 5500 rpm
